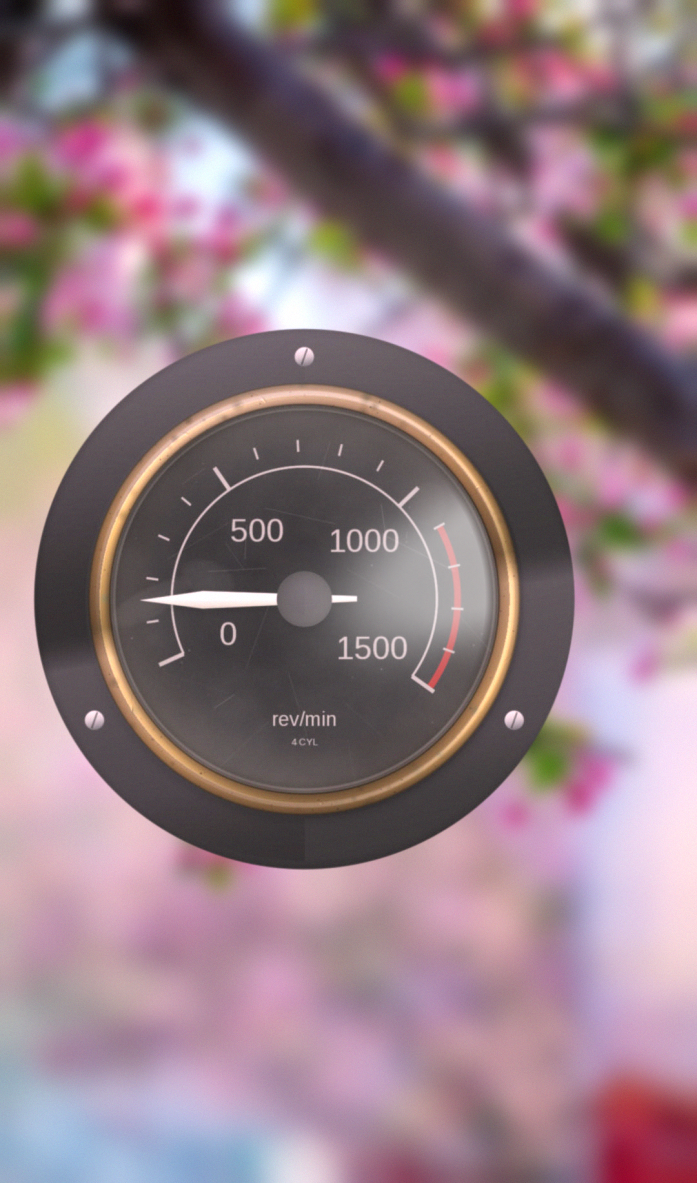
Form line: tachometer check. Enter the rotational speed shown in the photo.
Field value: 150 rpm
